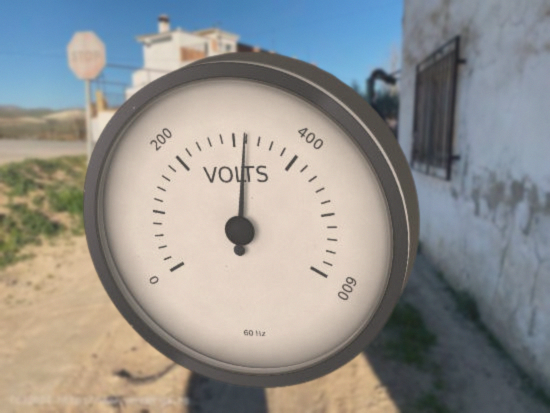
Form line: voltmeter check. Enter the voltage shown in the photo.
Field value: 320 V
